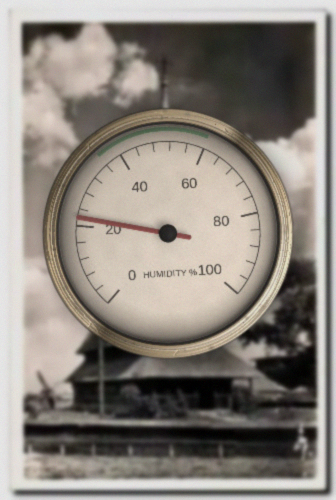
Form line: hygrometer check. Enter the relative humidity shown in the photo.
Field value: 22 %
